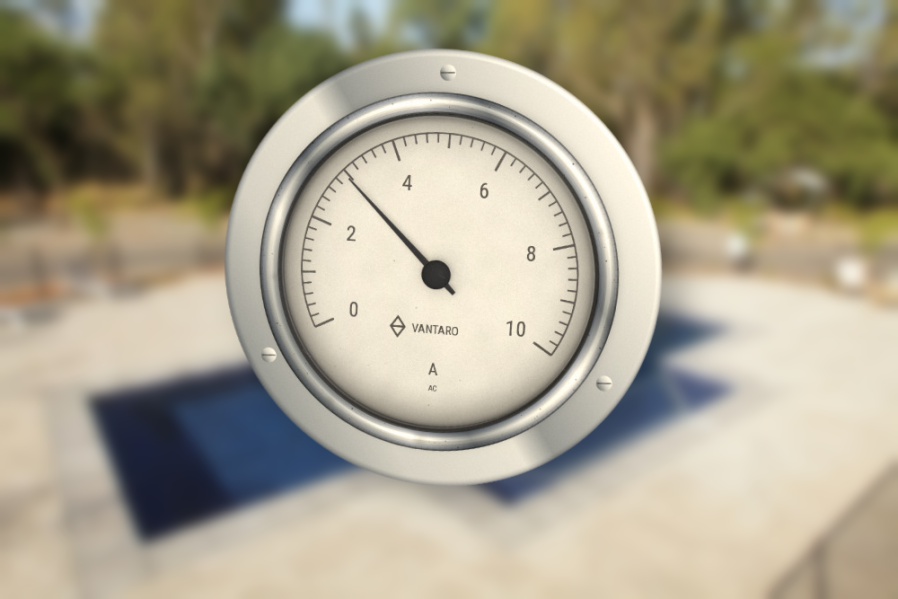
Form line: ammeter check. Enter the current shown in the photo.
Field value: 3 A
